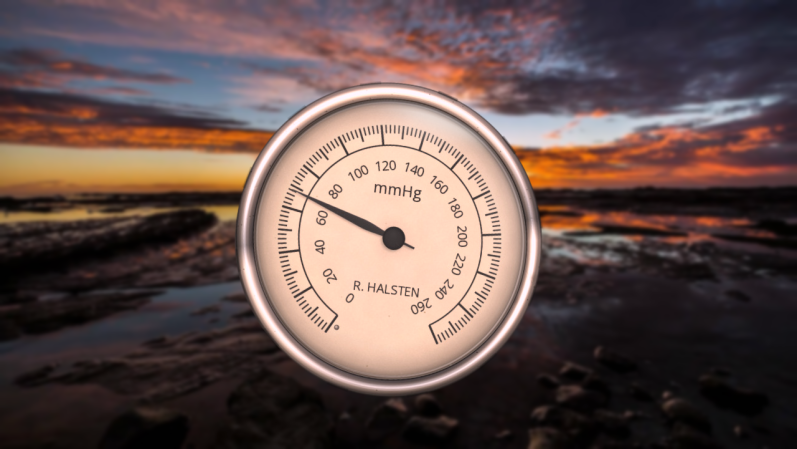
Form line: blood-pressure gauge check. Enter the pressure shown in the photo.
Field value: 68 mmHg
